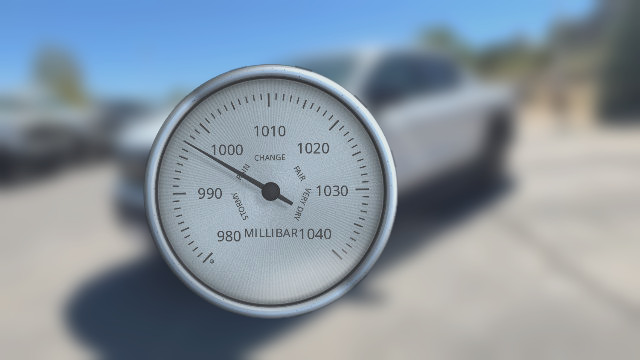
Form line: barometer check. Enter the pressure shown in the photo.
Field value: 997 mbar
